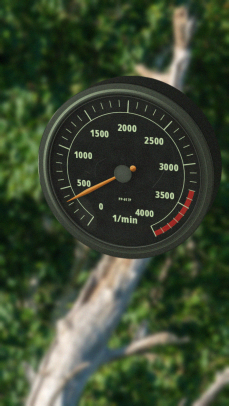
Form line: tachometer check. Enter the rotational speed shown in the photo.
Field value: 350 rpm
